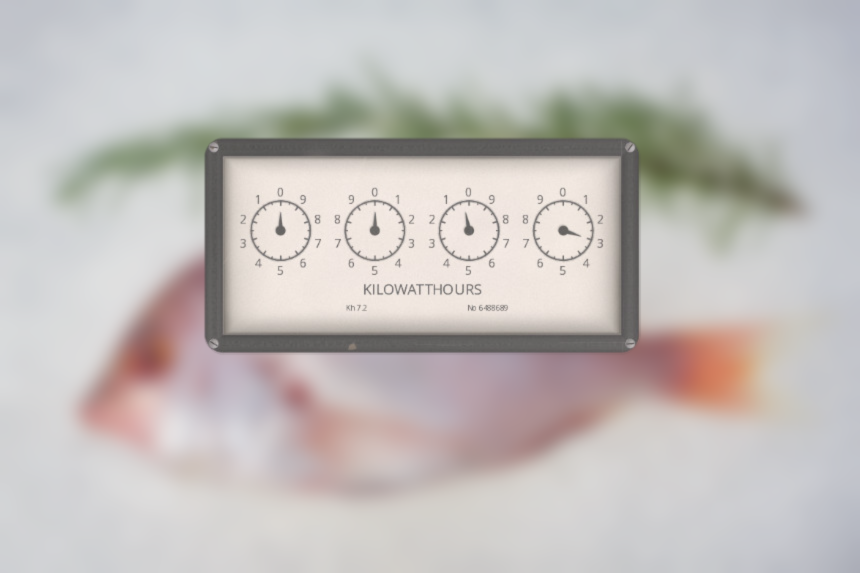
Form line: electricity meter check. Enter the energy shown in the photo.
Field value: 3 kWh
